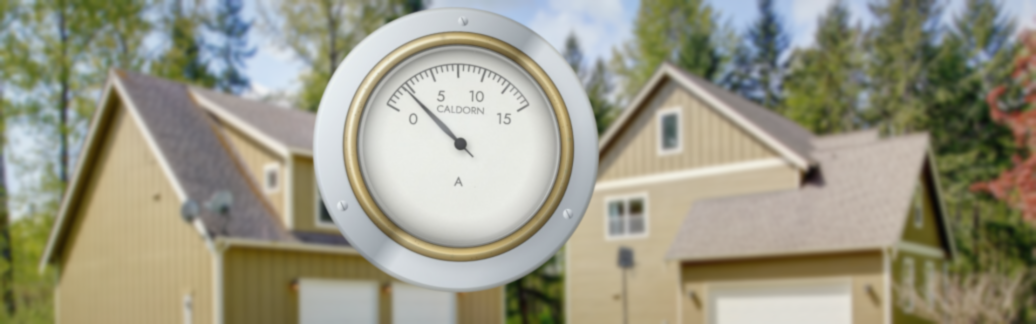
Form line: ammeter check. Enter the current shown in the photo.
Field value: 2 A
